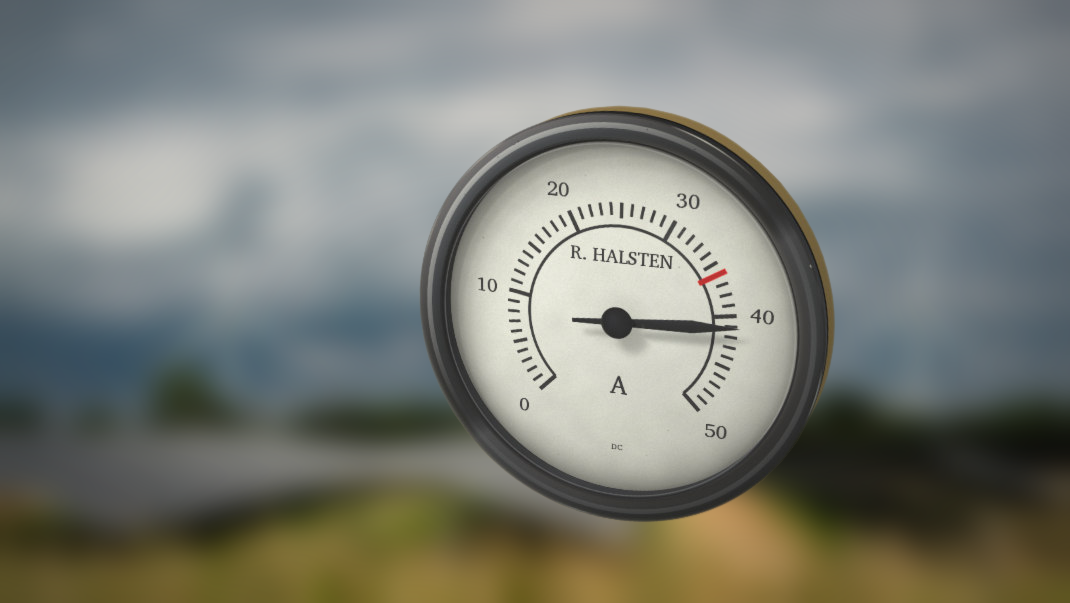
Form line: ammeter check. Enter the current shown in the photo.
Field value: 41 A
